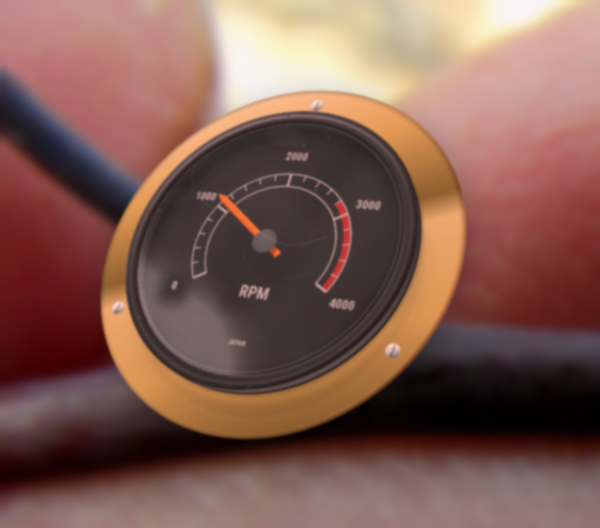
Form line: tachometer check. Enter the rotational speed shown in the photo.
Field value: 1100 rpm
